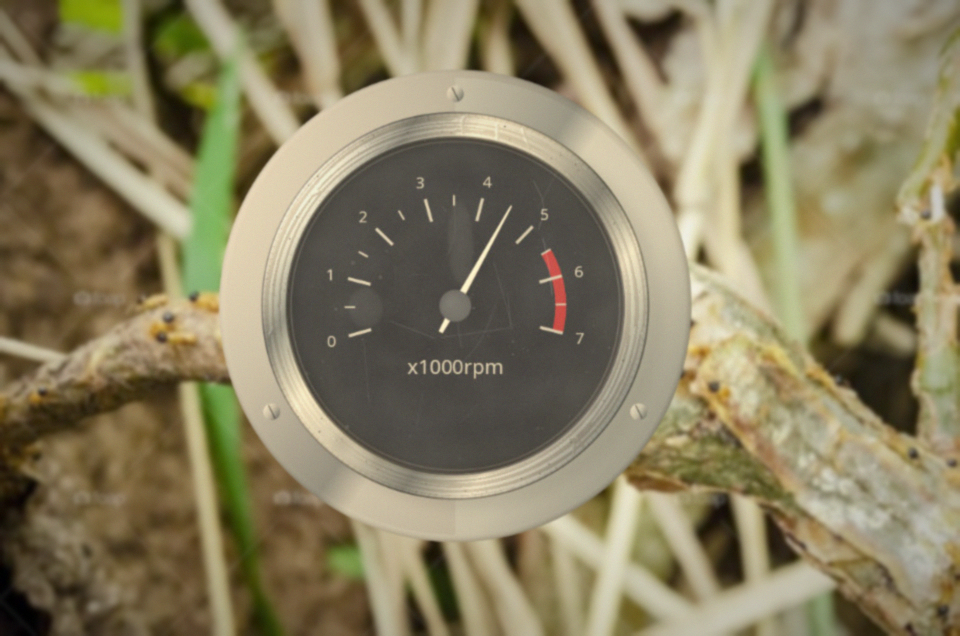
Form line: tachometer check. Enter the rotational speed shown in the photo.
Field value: 4500 rpm
